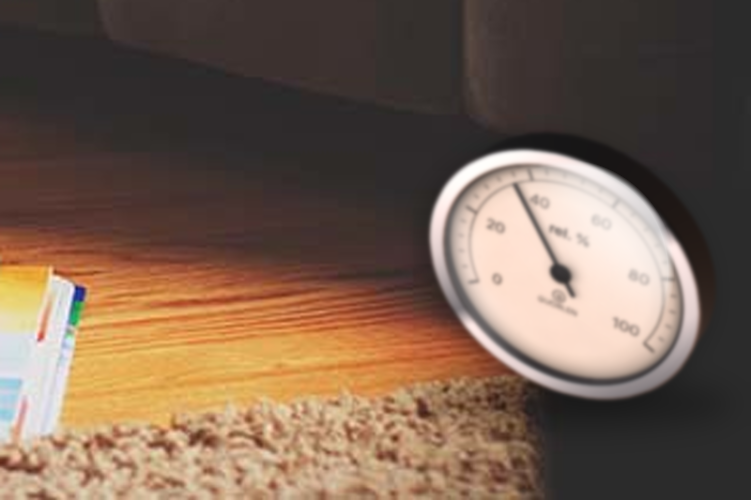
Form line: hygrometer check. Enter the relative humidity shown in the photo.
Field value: 36 %
